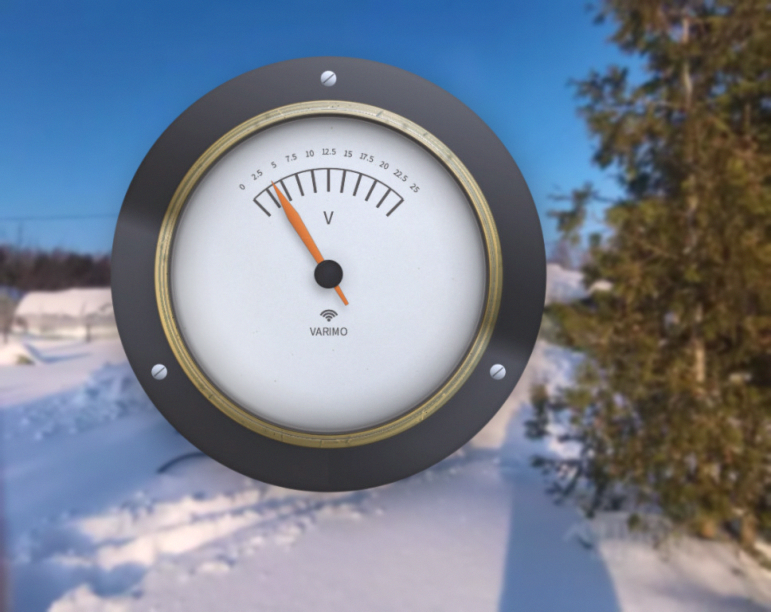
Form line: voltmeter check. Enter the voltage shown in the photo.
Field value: 3.75 V
